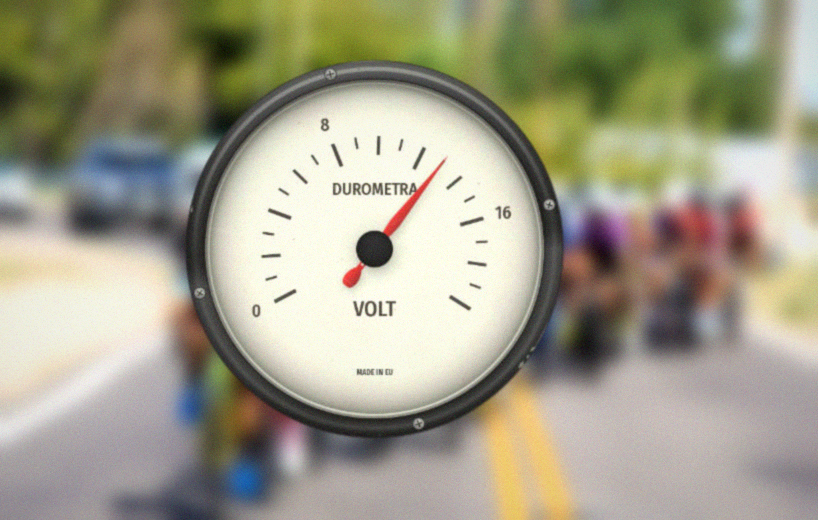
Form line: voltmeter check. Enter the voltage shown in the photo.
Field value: 13 V
